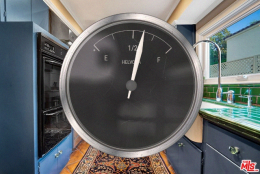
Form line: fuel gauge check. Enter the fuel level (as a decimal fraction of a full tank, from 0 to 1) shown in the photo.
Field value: 0.625
